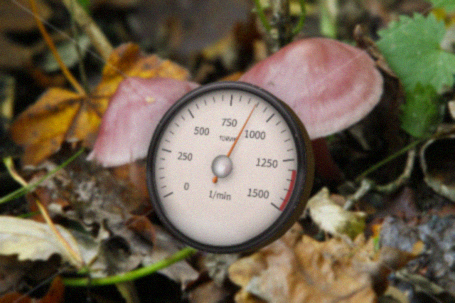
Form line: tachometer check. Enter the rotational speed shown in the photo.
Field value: 900 rpm
